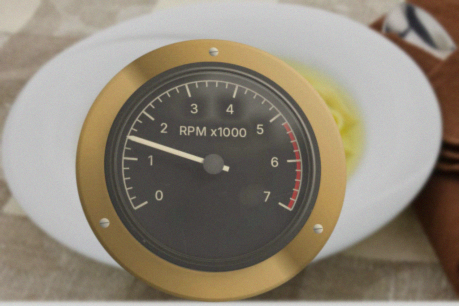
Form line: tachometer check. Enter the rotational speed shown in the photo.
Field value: 1400 rpm
